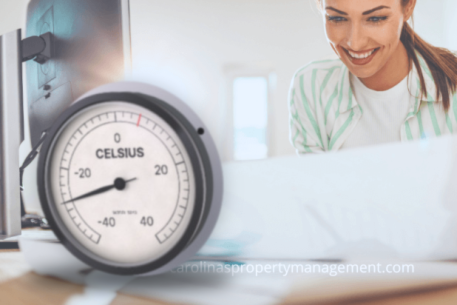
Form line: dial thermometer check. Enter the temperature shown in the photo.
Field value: -28 °C
